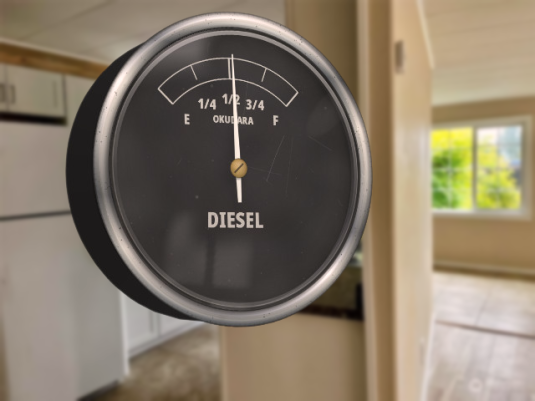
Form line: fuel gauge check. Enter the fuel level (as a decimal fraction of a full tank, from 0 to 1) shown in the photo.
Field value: 0.5
